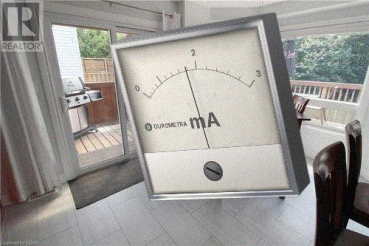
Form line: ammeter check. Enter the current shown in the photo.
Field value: 1.8 mA
